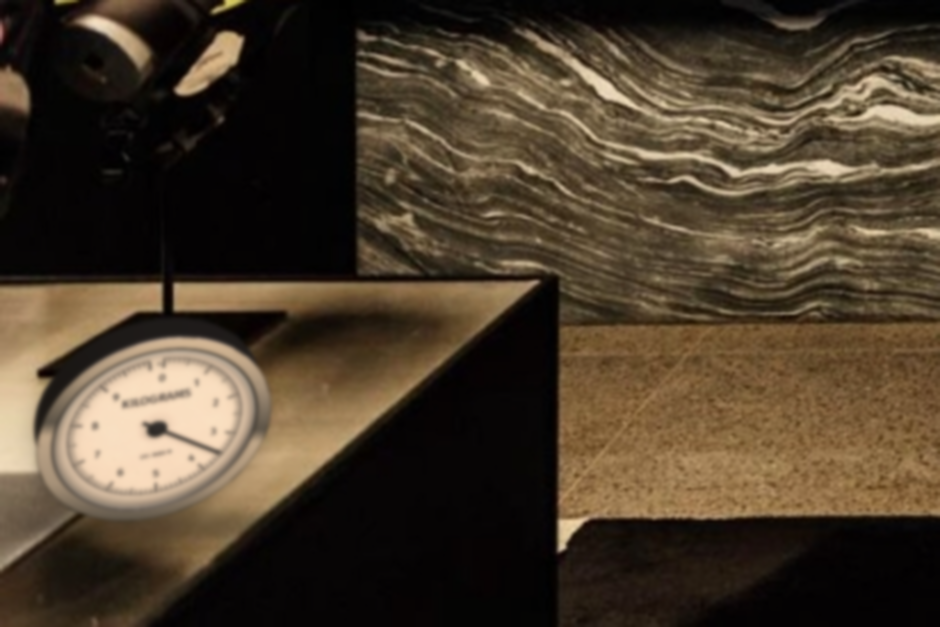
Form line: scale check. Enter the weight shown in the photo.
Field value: 3.5 kg
